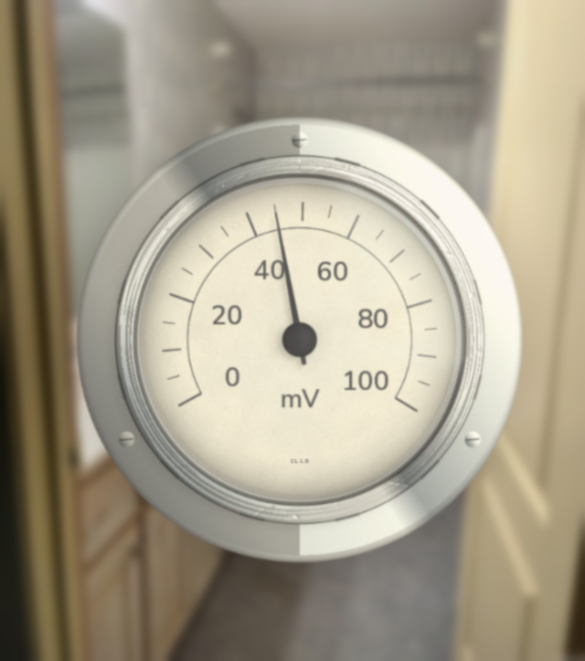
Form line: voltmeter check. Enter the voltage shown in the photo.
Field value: 45 mV
